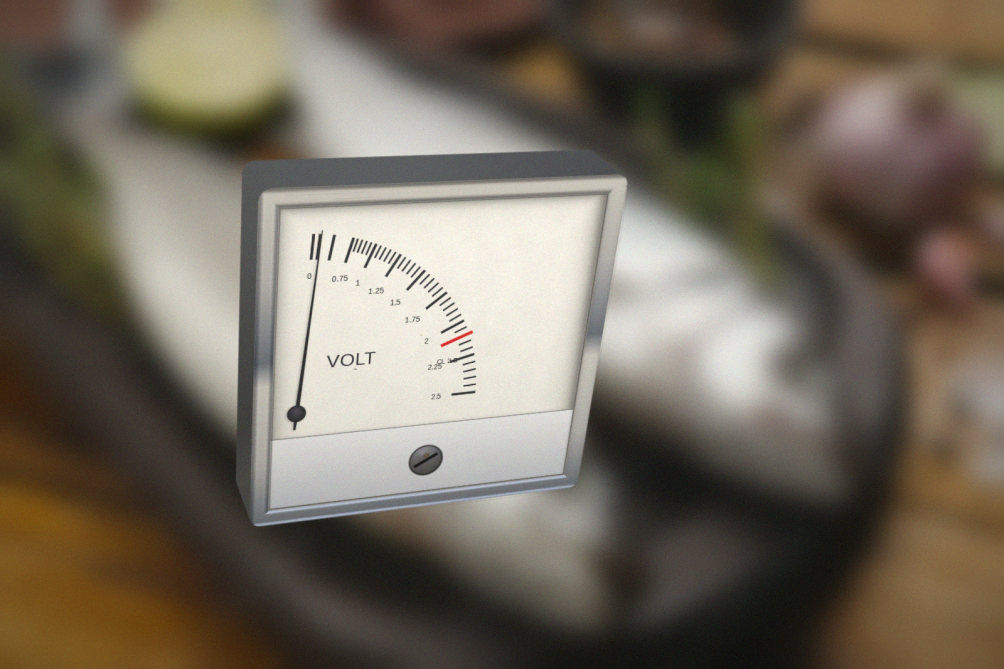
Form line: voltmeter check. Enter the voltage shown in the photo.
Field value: 0.25 V
